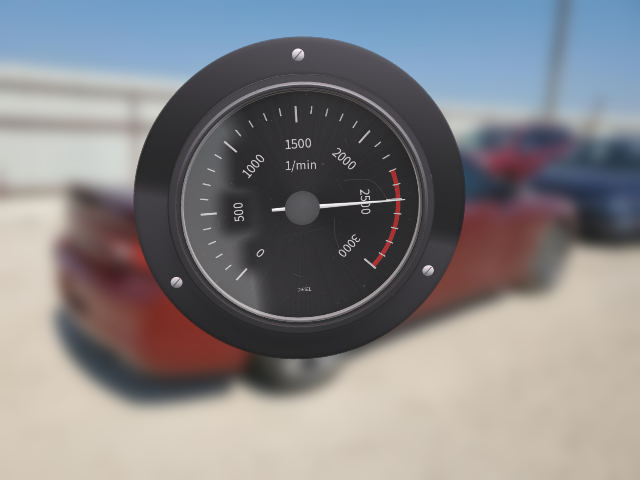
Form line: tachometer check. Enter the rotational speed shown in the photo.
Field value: 2500 rpm
